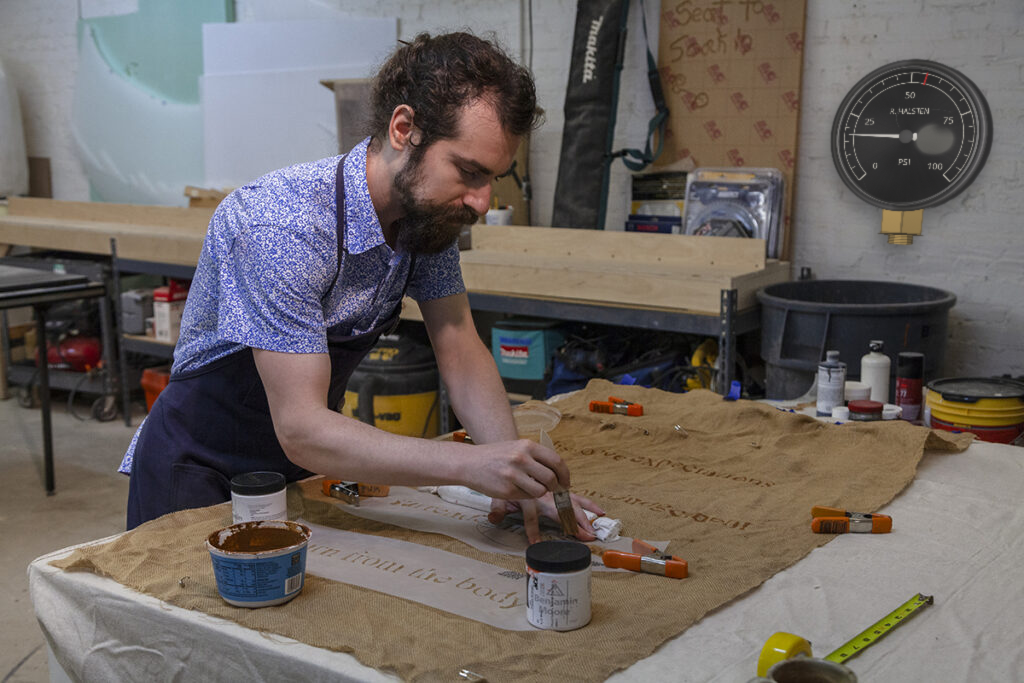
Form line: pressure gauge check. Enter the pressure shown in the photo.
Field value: 17.5 psi
